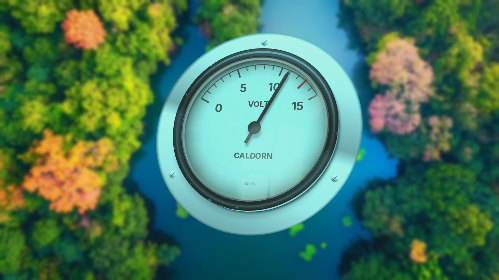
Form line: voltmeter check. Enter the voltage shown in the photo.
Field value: 11 V
